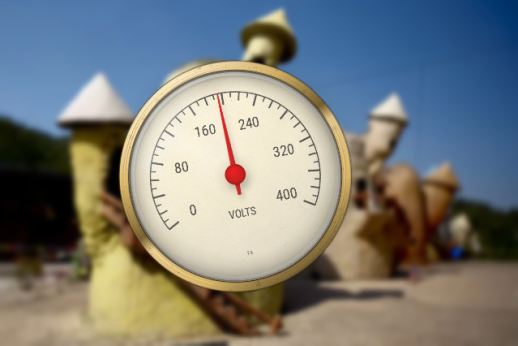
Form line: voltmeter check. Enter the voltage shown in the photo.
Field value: 195 V
